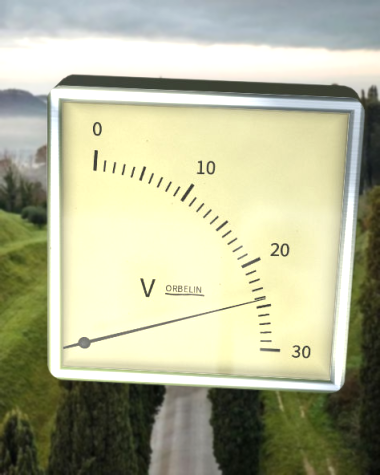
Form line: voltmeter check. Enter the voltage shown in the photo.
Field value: 24 V
